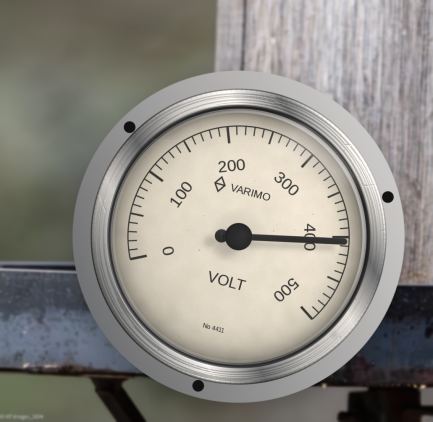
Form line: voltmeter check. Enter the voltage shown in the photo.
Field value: 405 V
